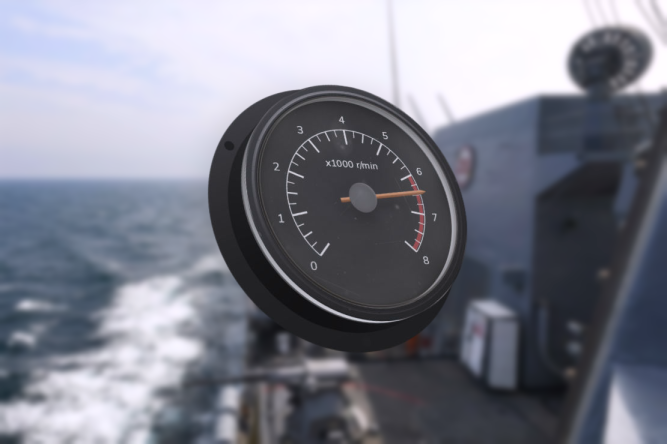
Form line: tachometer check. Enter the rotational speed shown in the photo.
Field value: 6500 rpm
